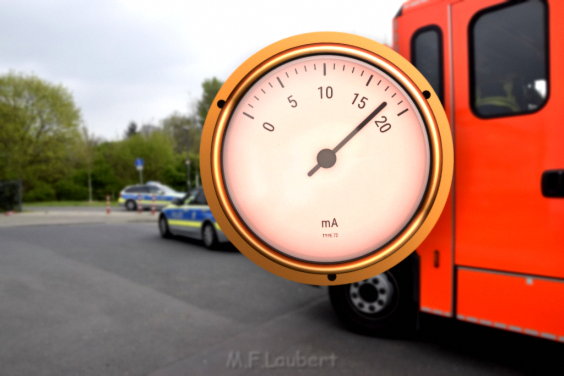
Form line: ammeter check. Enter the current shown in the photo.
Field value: 18 mA
